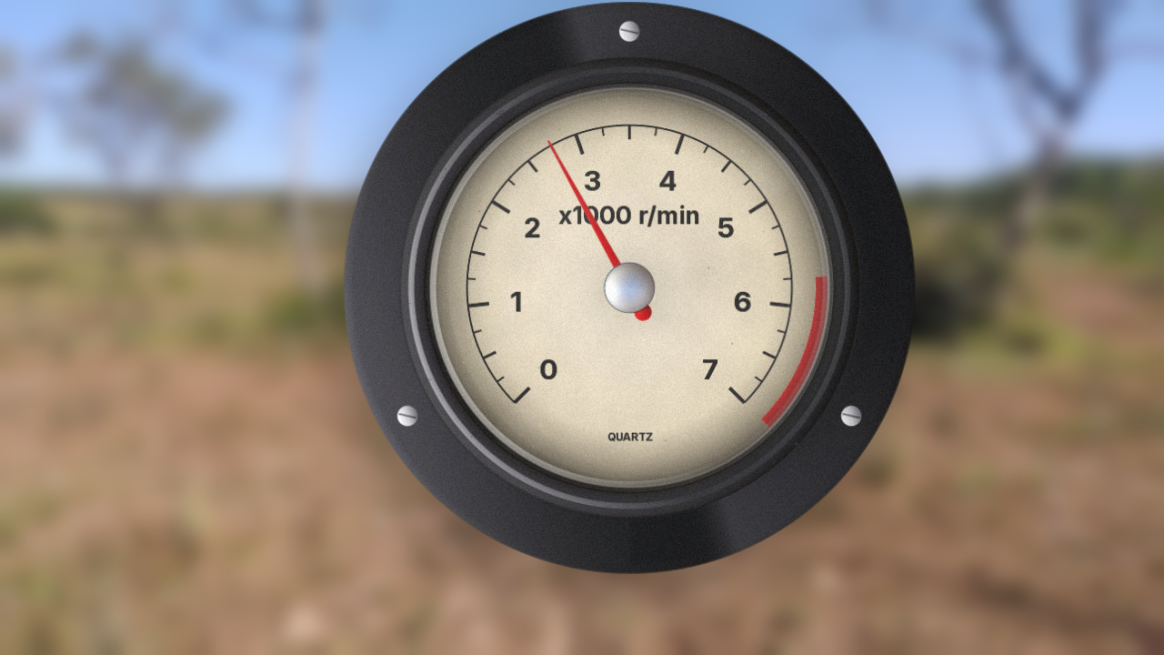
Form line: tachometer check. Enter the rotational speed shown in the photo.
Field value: 2750 rpm
